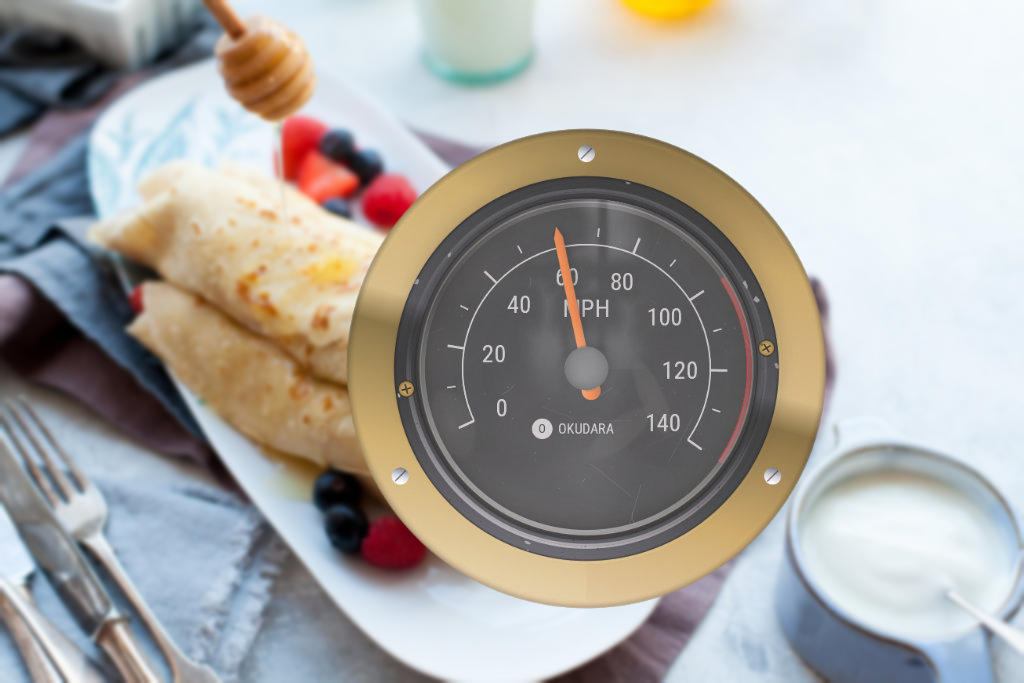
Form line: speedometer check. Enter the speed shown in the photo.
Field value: 60 mph
